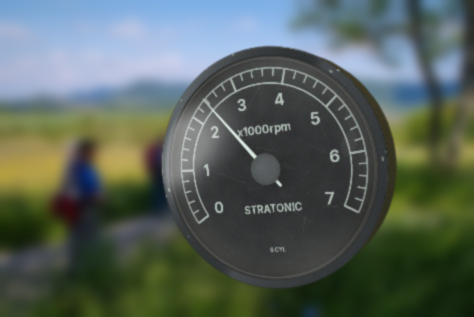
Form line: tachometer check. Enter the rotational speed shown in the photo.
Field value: 2400 rpm
